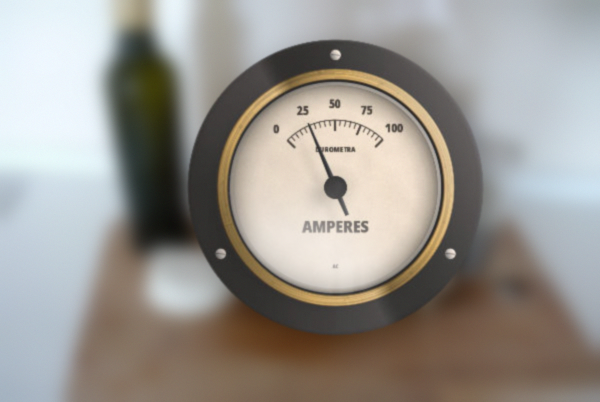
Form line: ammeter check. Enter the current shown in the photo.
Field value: 25 A
